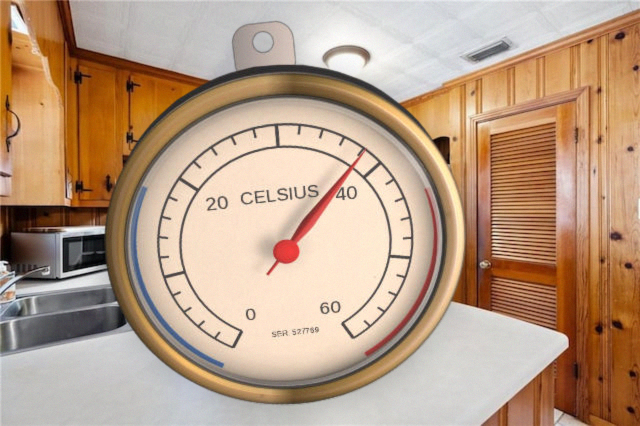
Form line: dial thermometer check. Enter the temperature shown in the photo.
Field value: 38 °C
